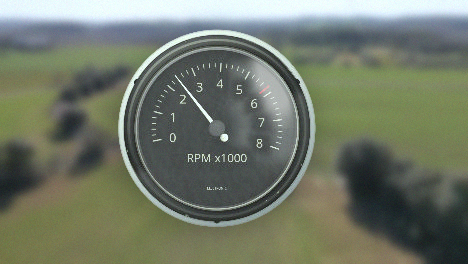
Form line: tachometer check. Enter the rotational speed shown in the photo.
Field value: 2400 rpm
